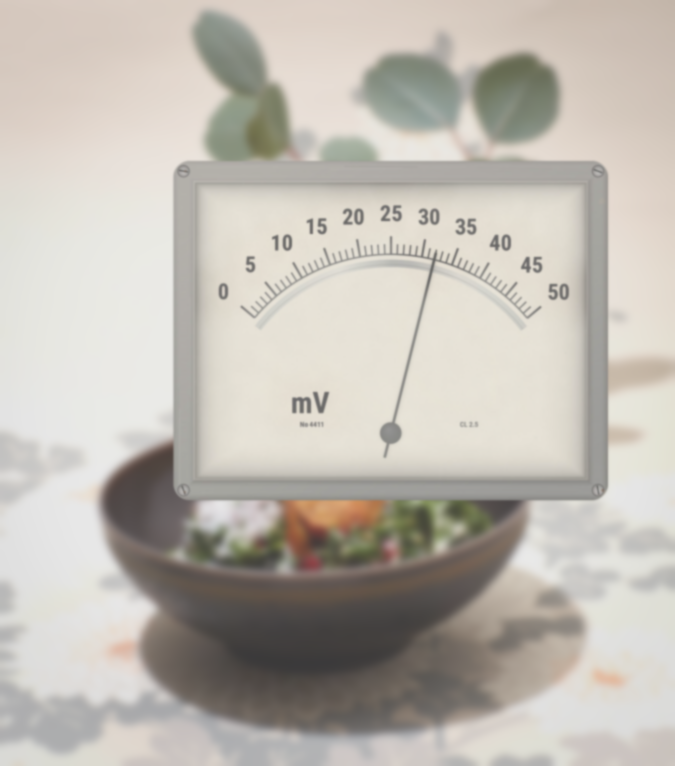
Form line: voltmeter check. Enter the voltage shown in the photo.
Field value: 32 mV
